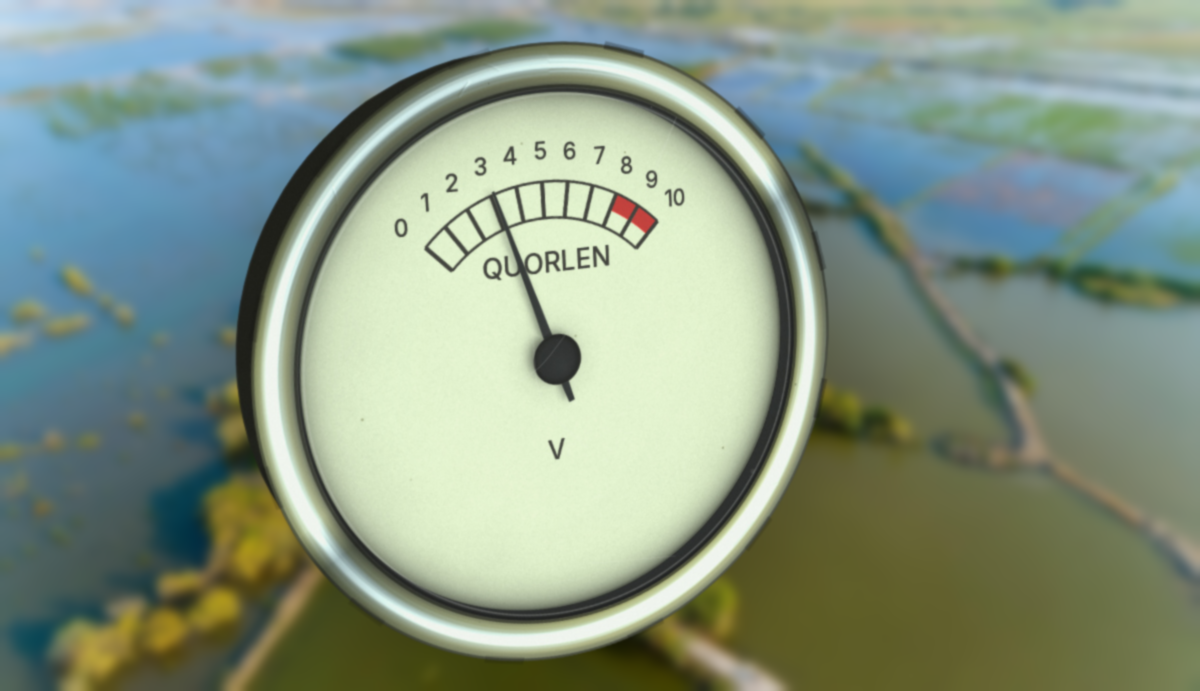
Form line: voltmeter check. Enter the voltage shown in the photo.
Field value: 3 V
